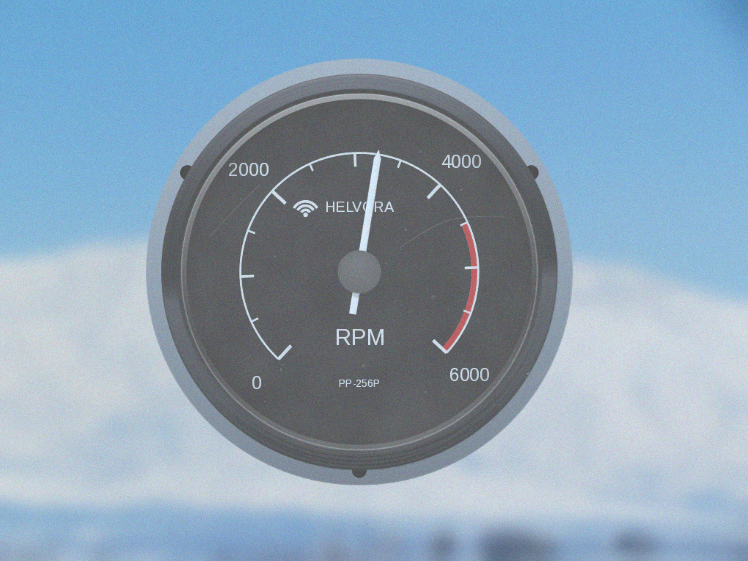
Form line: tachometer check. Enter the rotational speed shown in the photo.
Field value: 3250 rpm
